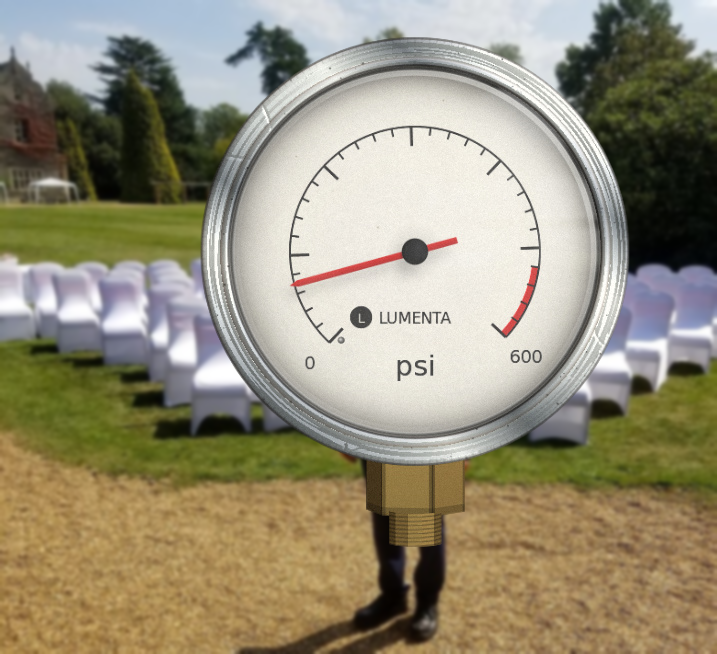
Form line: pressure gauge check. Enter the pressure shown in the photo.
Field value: 70 psi
